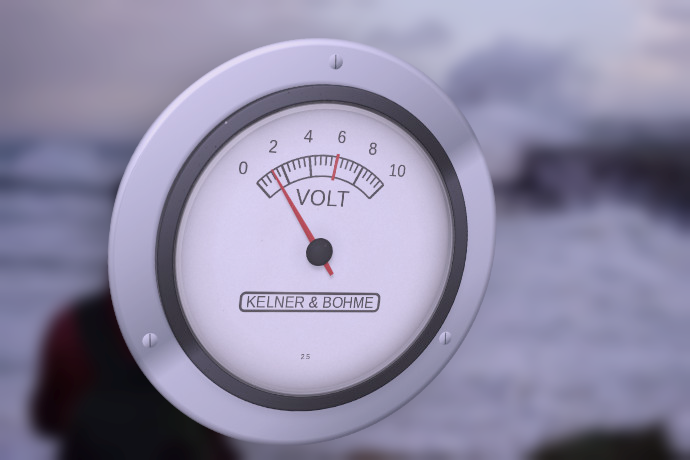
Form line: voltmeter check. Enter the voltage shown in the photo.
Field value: 1.2 V
